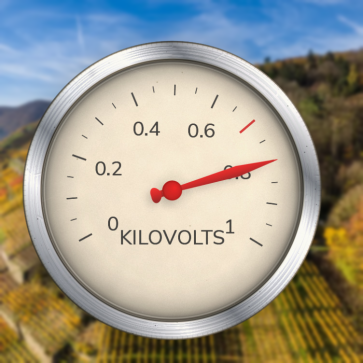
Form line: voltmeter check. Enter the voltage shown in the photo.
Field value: 0.8 kV
